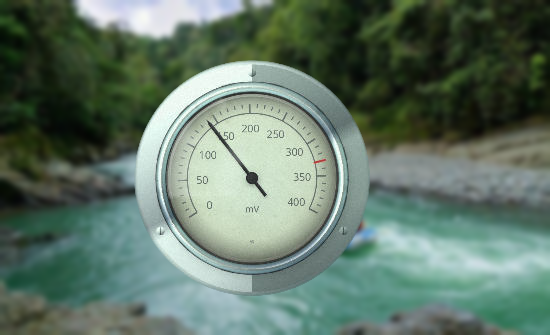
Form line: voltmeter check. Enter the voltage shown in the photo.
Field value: 140 mV
